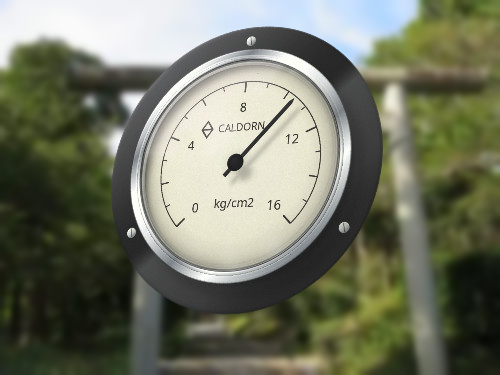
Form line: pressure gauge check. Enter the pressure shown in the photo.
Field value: 10.5 kg/cm²
